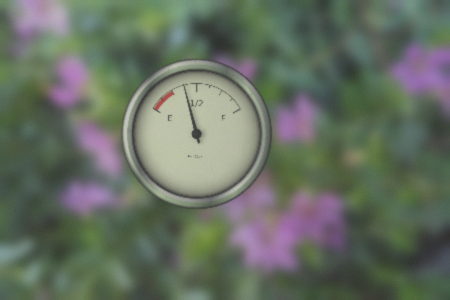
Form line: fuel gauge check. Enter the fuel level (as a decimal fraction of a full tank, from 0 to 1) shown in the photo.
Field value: 0.375
